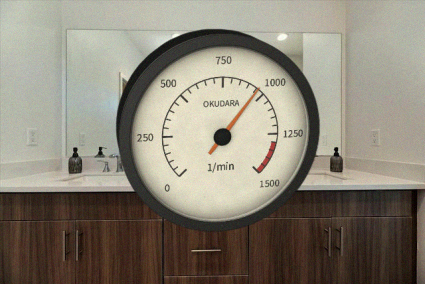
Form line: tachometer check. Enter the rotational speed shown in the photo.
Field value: 950 rpm
